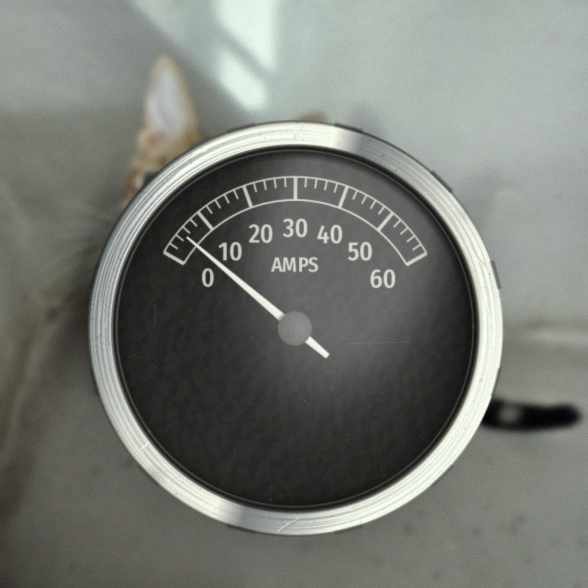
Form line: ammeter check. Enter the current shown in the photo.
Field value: 5 A
